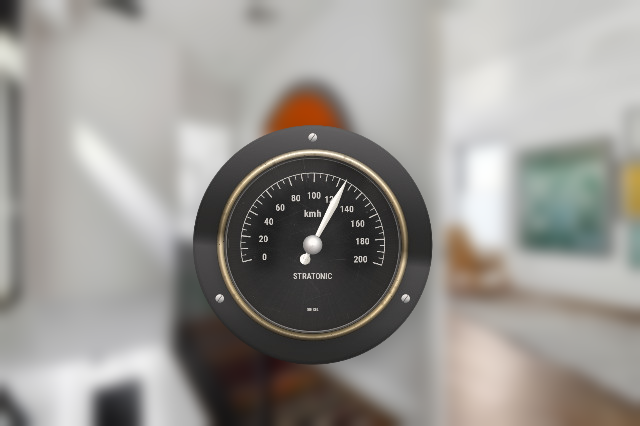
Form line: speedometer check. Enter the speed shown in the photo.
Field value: 125 km/h
